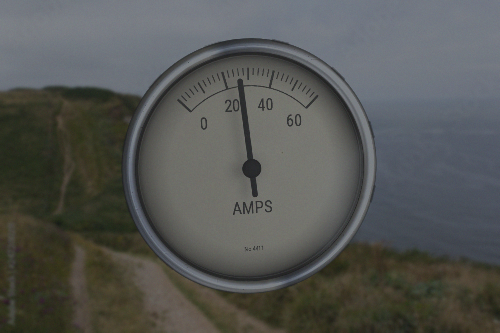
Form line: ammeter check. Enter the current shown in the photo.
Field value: 26 A
